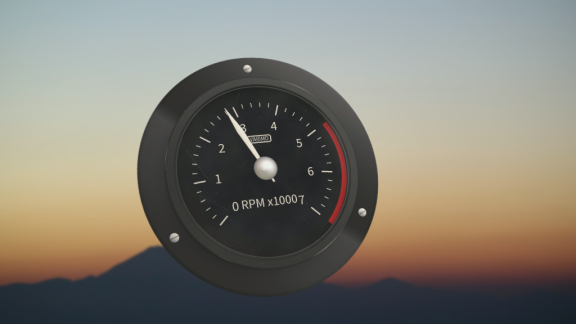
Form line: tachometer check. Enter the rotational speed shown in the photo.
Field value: 2800 rpm
